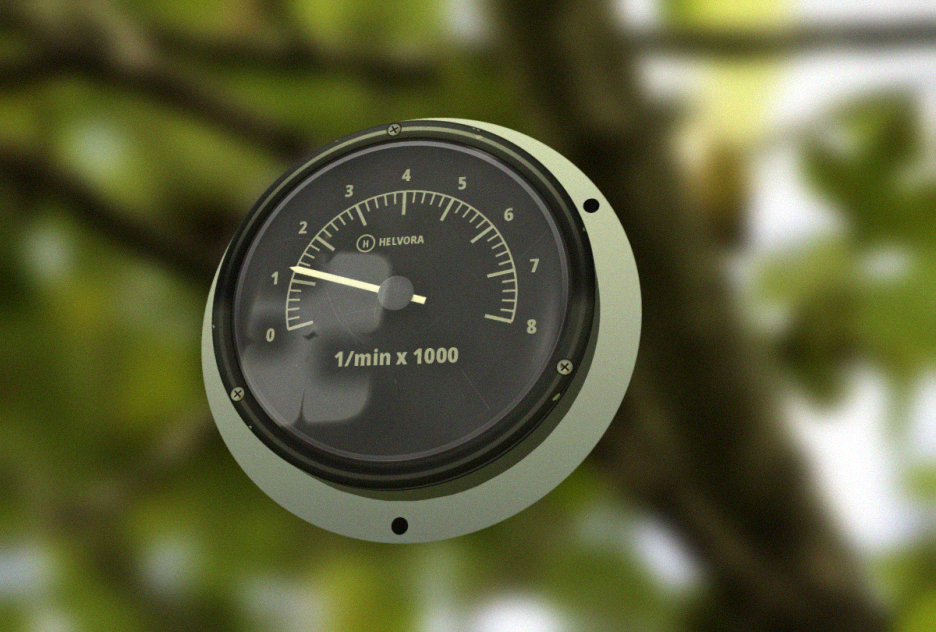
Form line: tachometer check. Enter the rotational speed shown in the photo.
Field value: 1200 rpm
